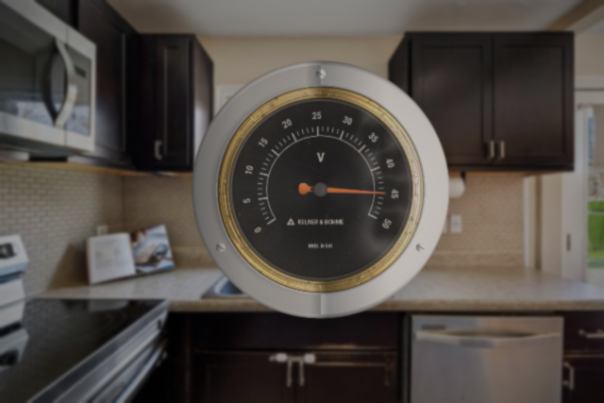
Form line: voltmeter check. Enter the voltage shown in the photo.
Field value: 45 V
